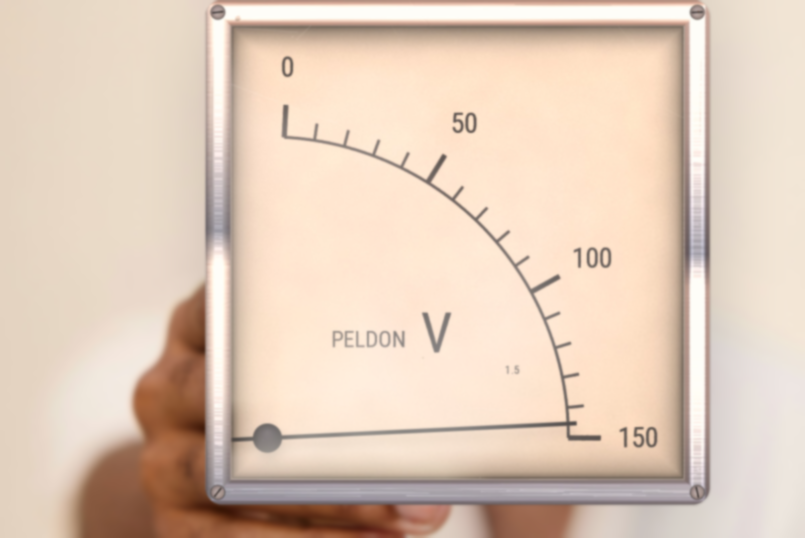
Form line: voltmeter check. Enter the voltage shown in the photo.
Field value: 145 V
